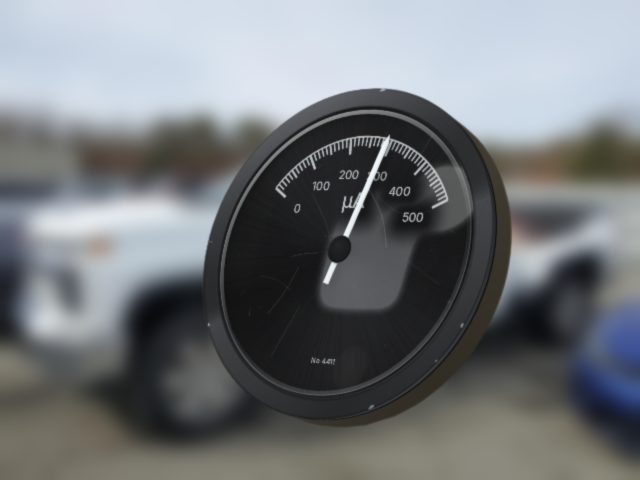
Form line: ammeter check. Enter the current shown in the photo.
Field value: 300 µA
